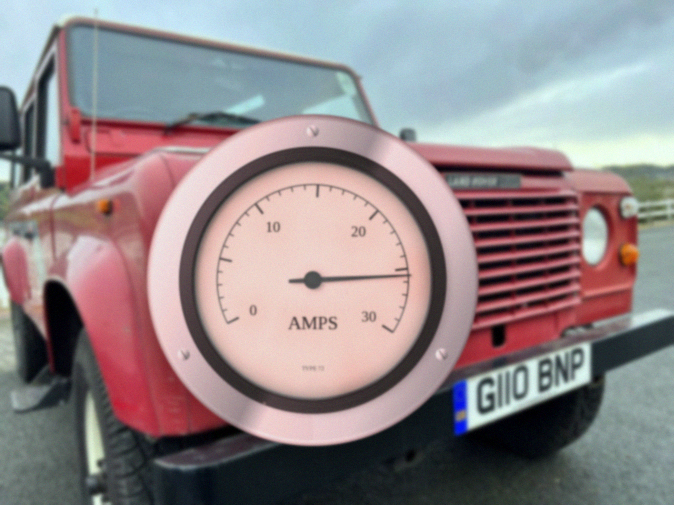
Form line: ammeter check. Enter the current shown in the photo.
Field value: 25.5 A
